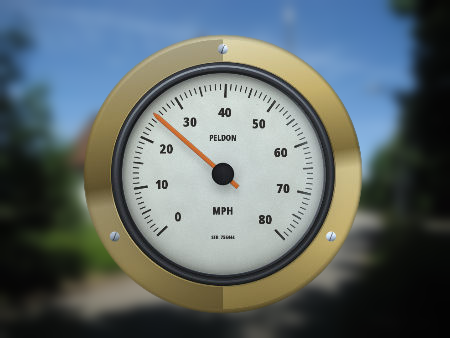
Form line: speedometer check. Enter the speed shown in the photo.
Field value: 25 mph
